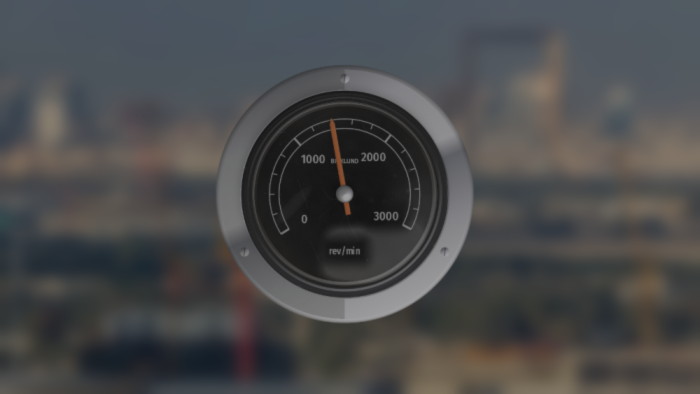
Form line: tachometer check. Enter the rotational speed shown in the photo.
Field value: 1400 rpm
